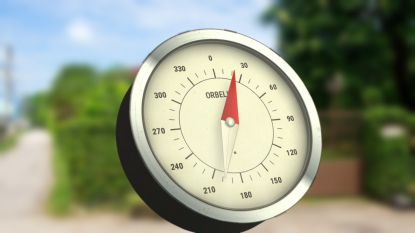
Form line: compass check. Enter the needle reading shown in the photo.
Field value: 20 °
